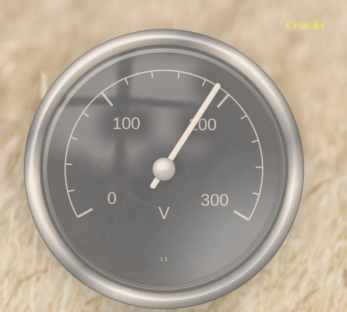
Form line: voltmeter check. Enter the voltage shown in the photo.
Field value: 190 V
